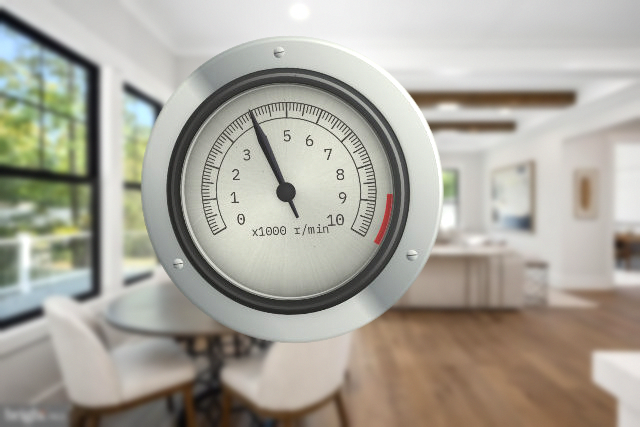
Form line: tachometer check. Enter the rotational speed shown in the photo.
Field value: 4000 rpm
